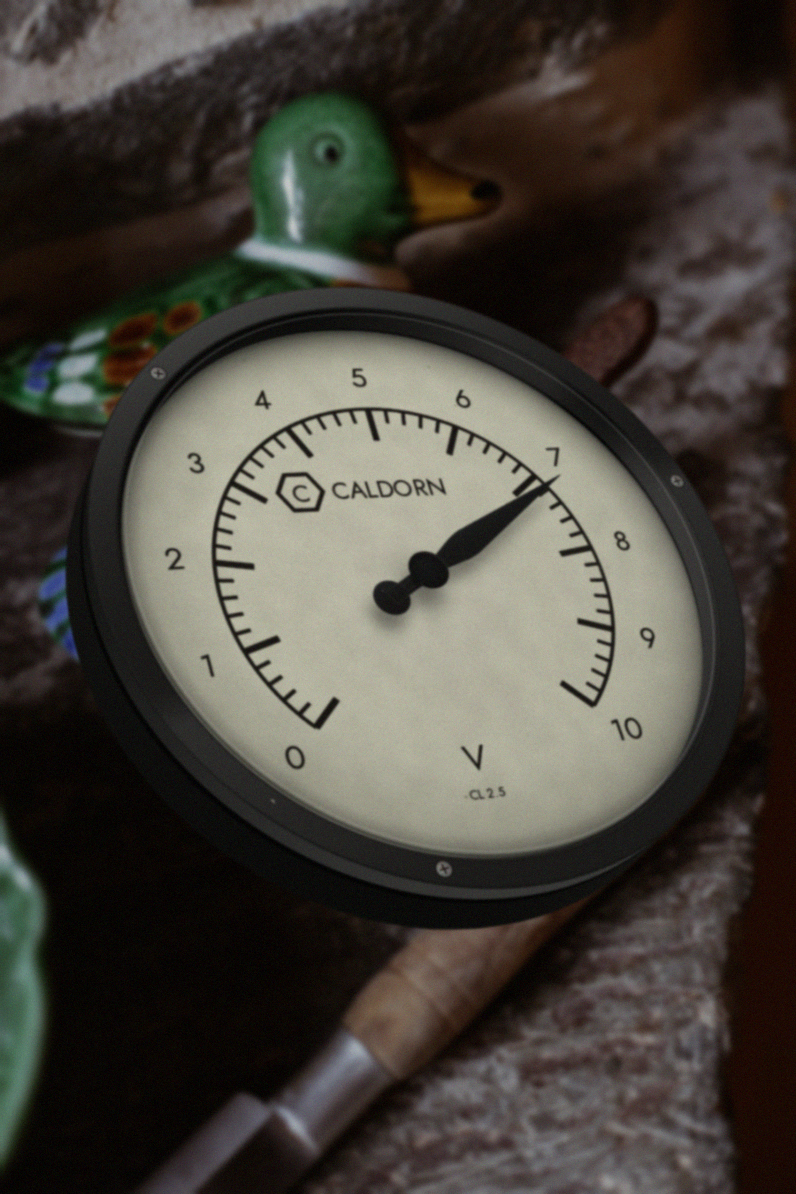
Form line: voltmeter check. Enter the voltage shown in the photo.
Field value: 7.2 V
